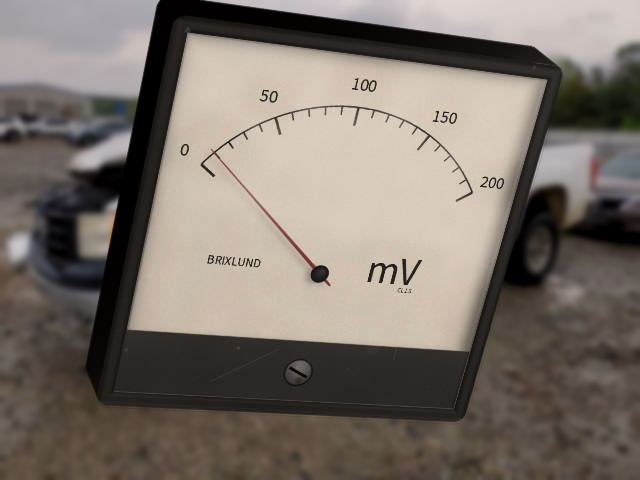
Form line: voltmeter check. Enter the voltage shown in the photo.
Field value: 10 mV
